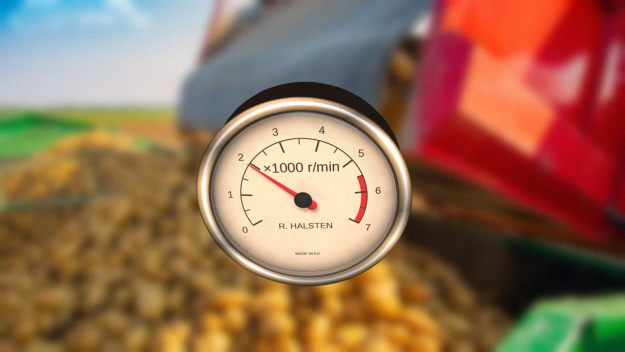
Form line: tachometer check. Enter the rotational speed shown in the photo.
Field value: 2000 rpm
